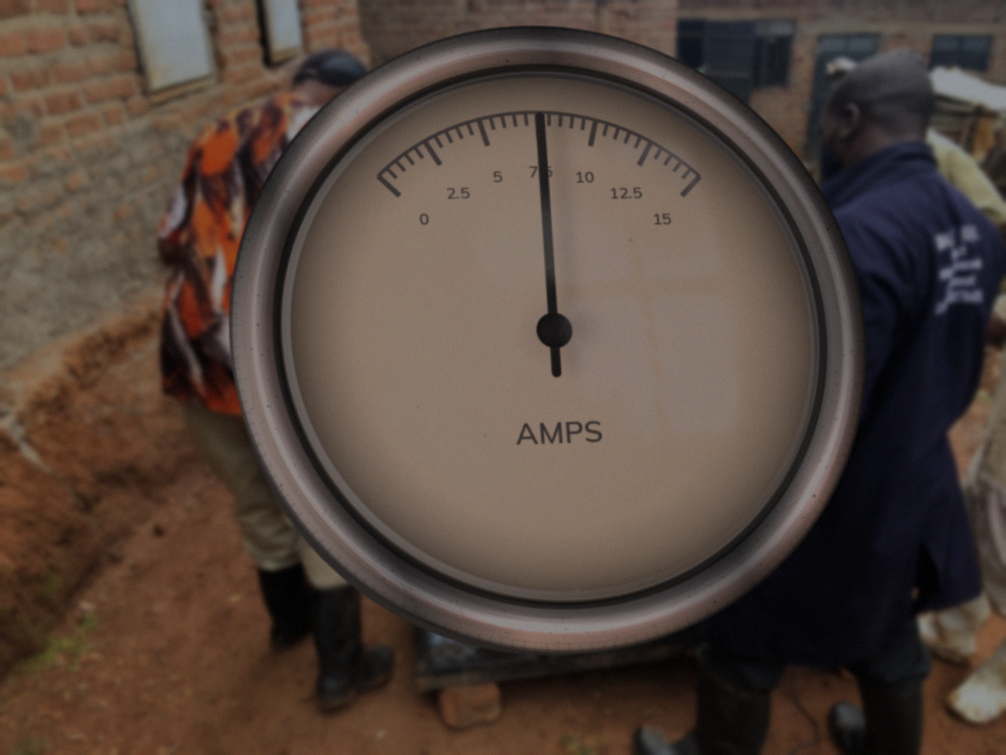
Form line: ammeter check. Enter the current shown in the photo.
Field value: 7.5 A
